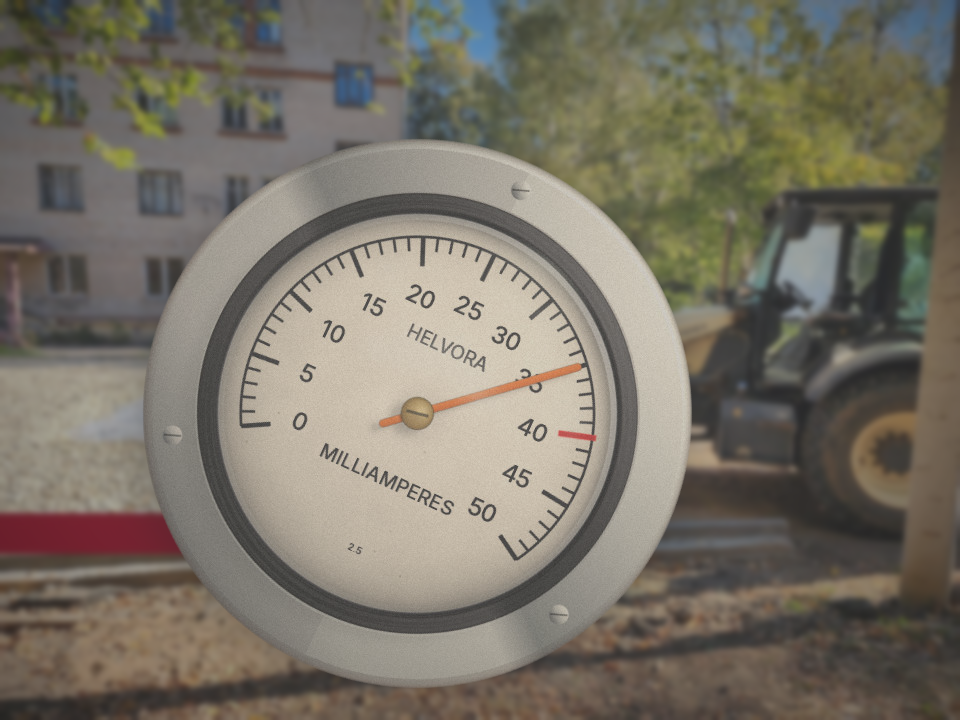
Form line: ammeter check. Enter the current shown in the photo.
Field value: 35 mA
